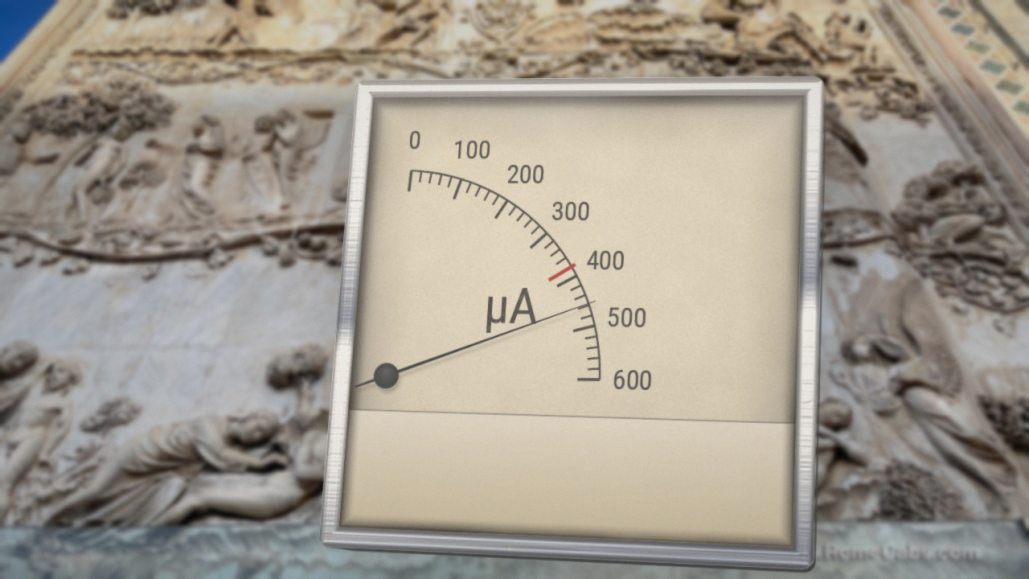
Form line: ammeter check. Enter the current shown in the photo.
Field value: 460 µA
